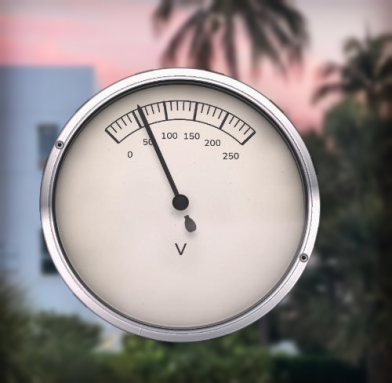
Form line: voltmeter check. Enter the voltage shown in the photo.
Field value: 60 V
